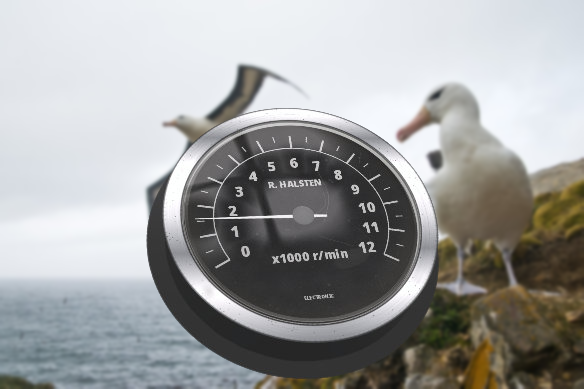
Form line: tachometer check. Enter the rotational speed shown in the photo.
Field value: 1500 rpm
